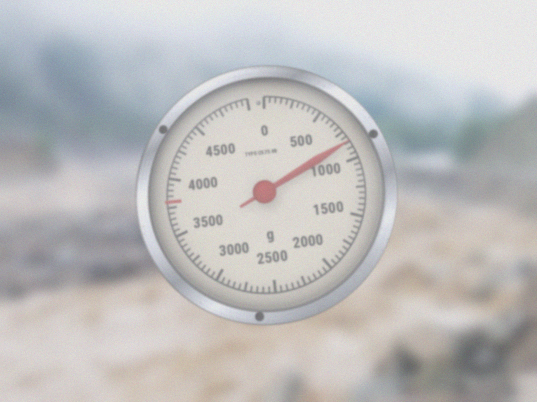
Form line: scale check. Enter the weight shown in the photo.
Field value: 850 g
